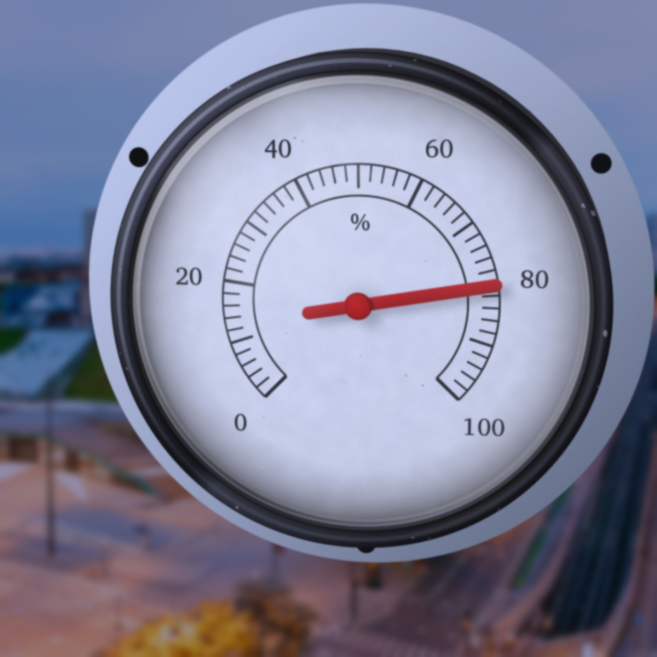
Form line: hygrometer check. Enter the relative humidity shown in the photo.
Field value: 80 %
